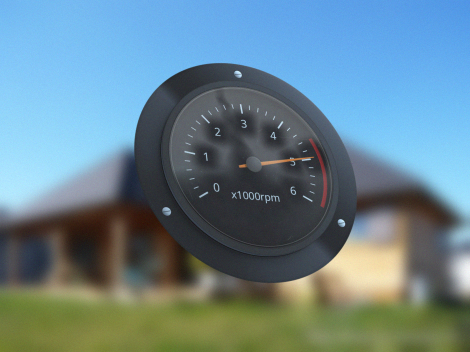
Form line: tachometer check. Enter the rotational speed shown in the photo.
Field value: 5000 rpm
